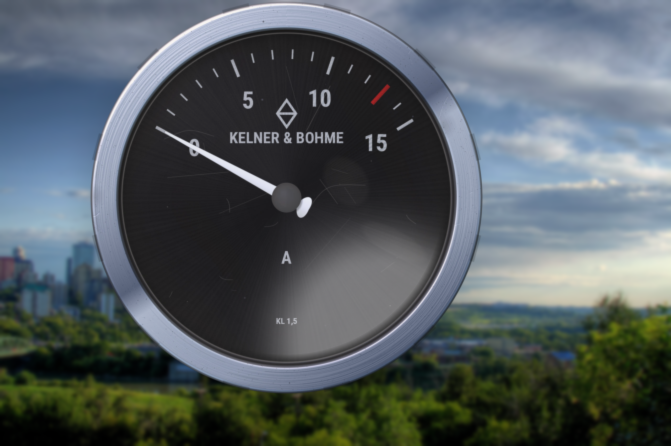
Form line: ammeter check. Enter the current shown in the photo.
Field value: 0 A
